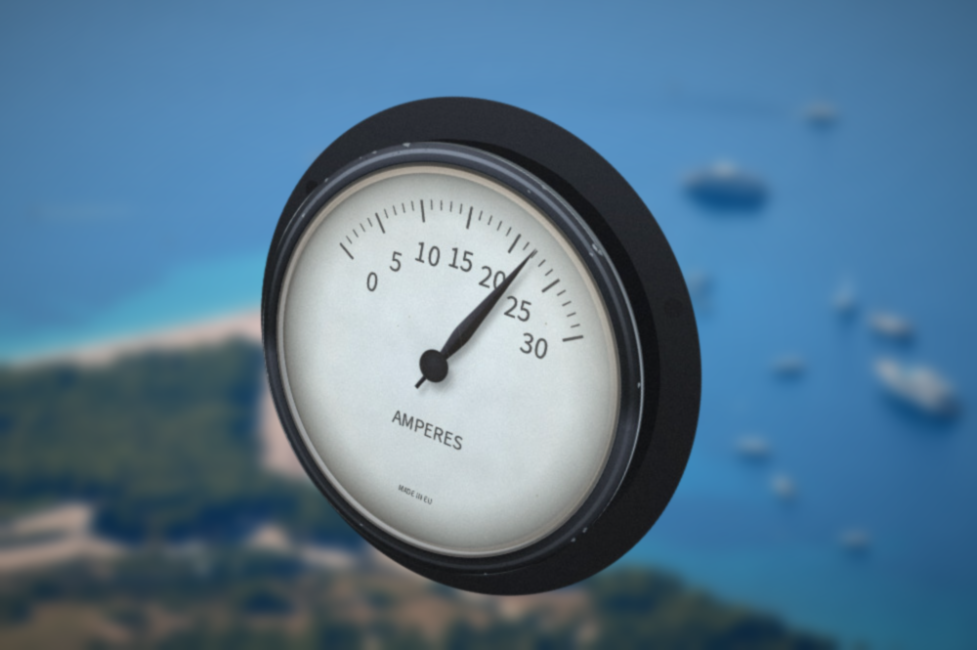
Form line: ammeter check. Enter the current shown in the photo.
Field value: 22 A
